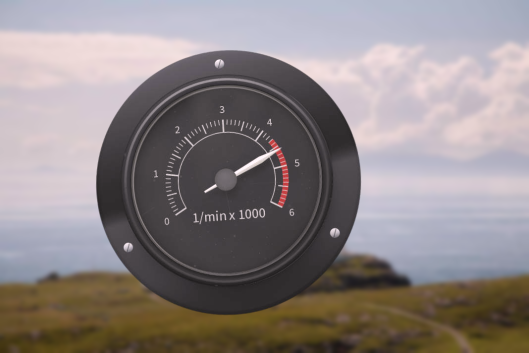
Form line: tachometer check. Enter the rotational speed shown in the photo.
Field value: 4600 rpm
